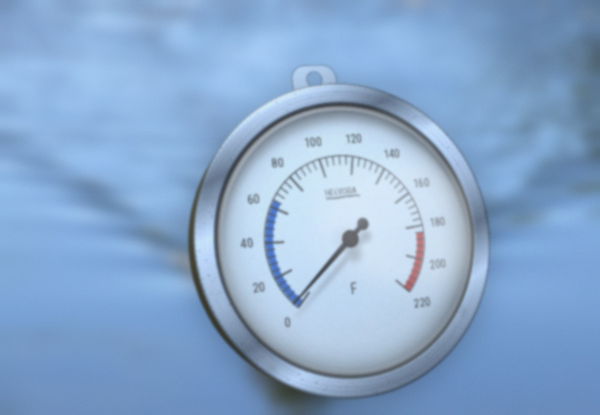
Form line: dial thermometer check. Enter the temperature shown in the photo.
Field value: 4 °F
